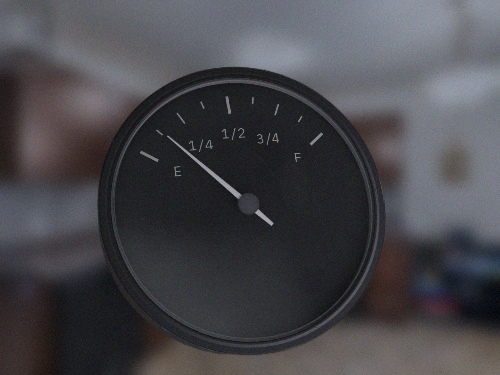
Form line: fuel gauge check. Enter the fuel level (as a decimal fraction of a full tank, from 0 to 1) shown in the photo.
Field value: 0.125
